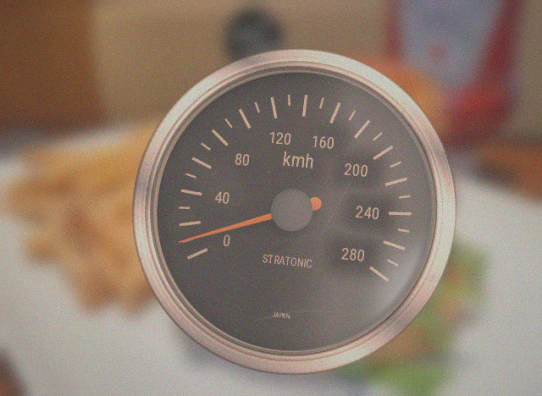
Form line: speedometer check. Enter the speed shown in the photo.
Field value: 10 km/h
